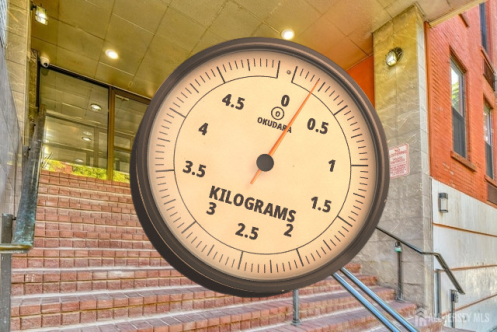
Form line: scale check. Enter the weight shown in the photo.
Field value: 0.2 kg
